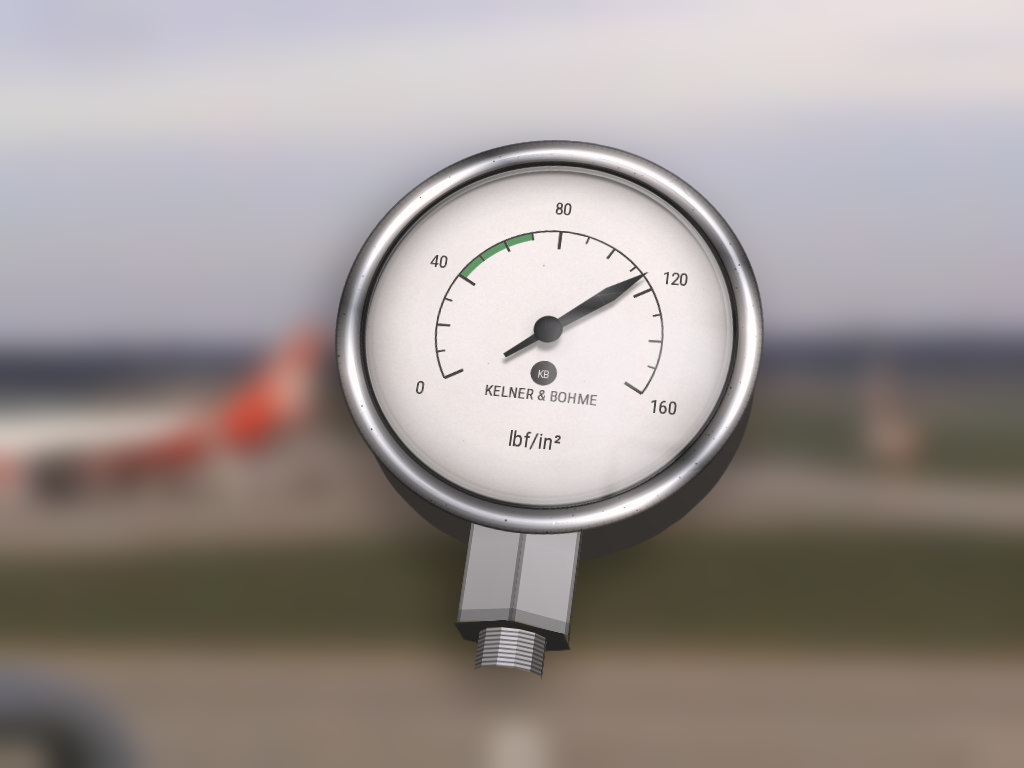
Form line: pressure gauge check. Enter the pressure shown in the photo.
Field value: 115 psi
